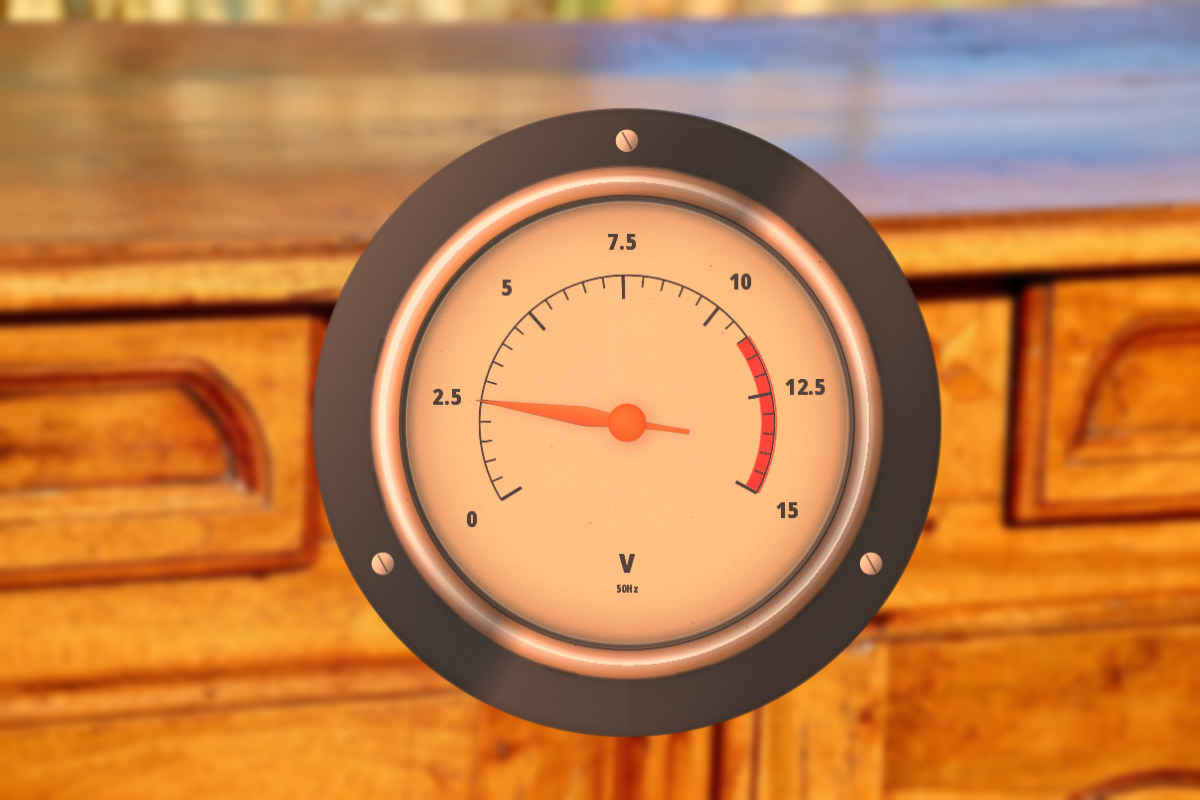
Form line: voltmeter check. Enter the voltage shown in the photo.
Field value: 2.5 V
